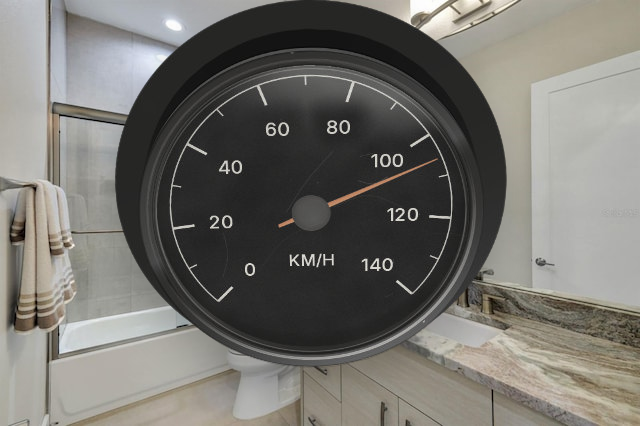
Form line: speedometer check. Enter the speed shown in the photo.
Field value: 105 km/h
